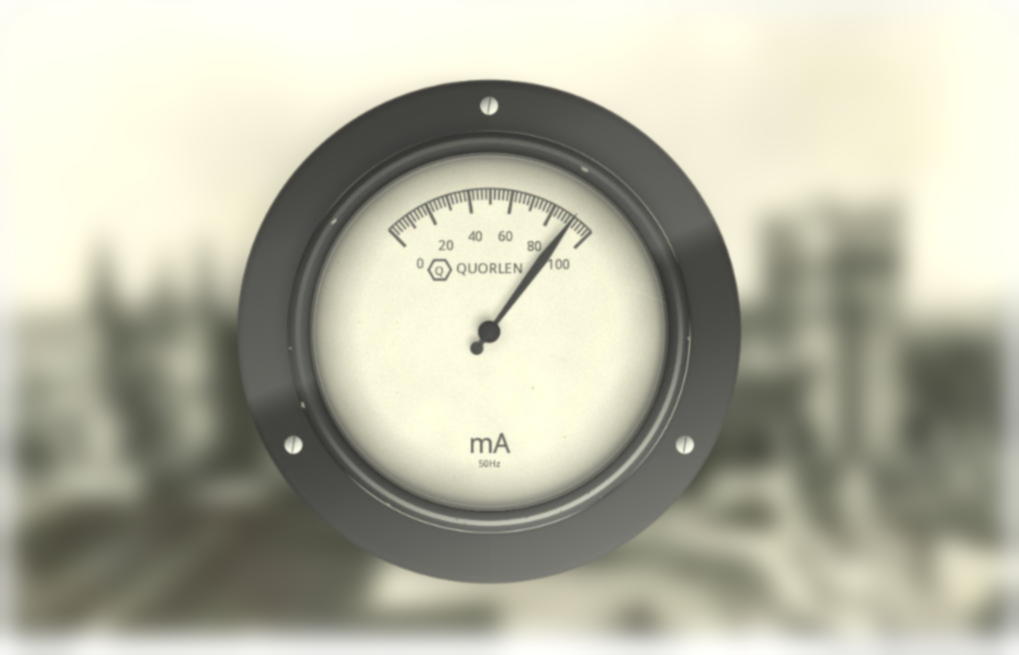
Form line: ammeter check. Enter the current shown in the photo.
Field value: 90 mA
